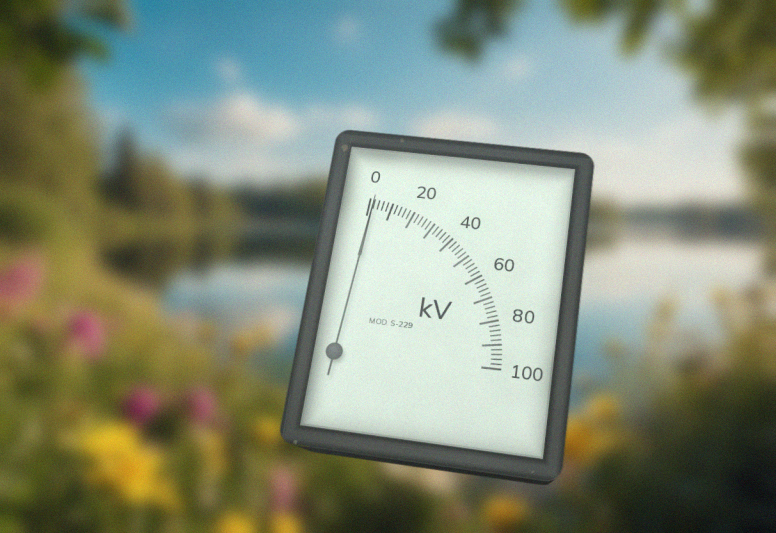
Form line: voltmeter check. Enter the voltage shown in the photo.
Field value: 2 kV
